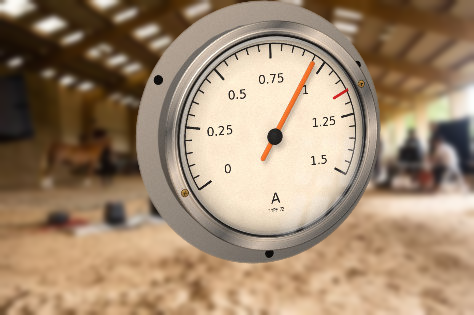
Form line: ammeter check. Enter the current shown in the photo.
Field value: 0.95 A
